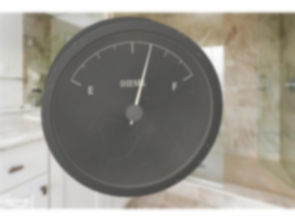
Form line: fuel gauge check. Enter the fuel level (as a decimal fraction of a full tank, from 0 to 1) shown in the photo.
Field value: 0.625
